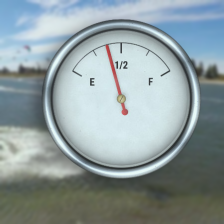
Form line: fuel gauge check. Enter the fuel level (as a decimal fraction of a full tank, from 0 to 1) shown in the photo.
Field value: 0.375
